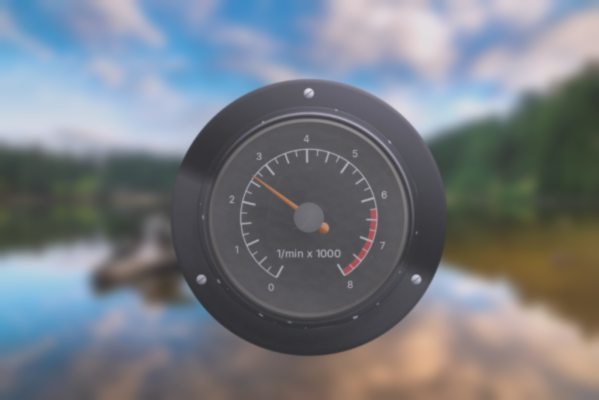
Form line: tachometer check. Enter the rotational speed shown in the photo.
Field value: 2625 rpm
